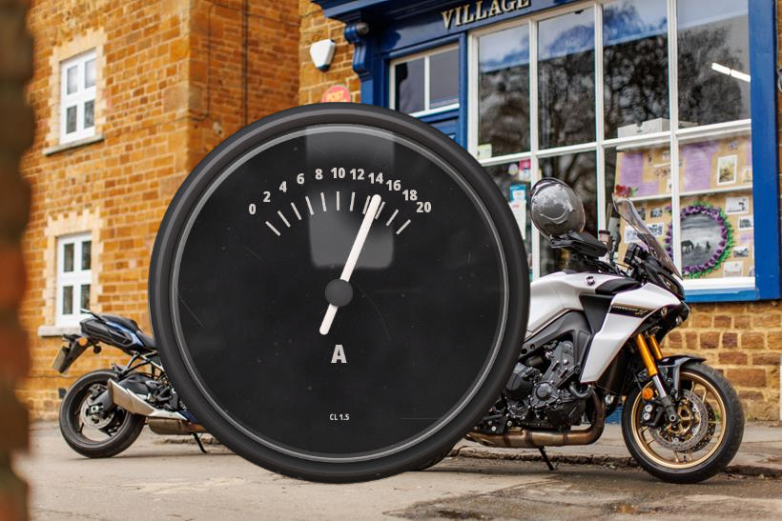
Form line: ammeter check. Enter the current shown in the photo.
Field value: 15 A
